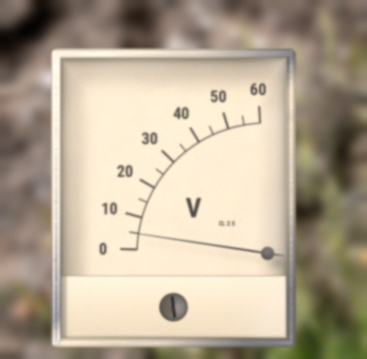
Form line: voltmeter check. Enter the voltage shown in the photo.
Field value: 5 V
